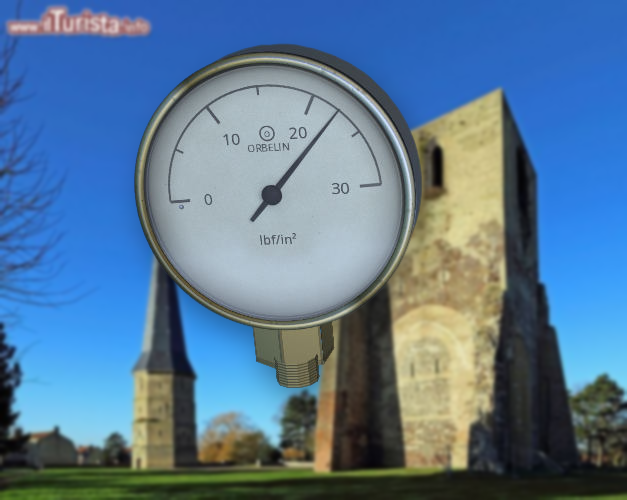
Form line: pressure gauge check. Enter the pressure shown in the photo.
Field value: 22.5 psi
